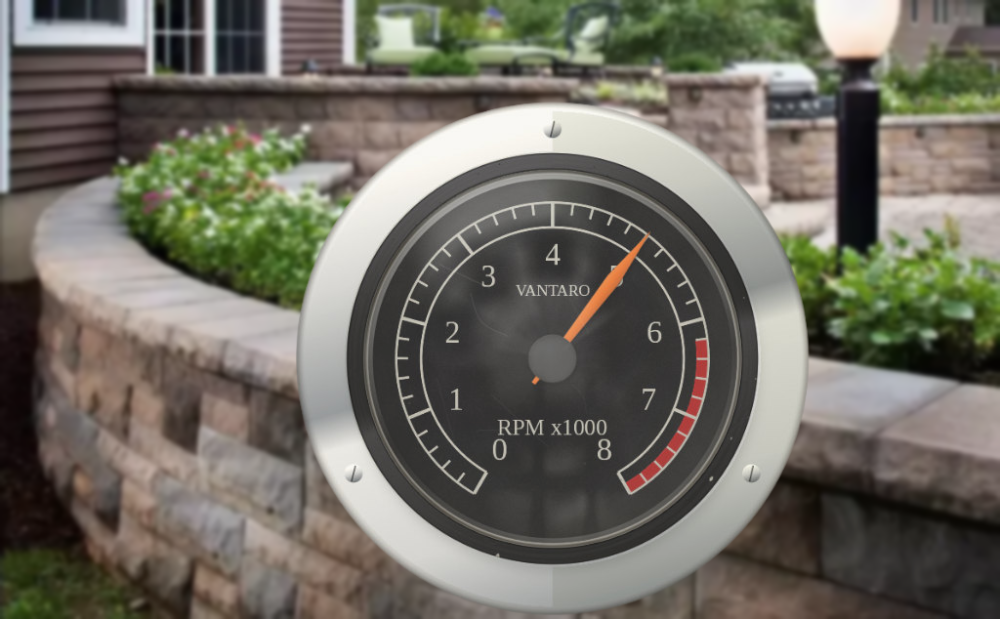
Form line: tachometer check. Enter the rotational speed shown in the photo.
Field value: 5000 rpm
